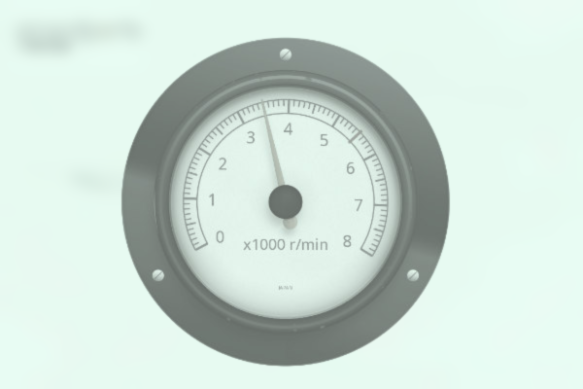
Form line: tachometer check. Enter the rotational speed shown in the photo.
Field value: 3500 rpm
